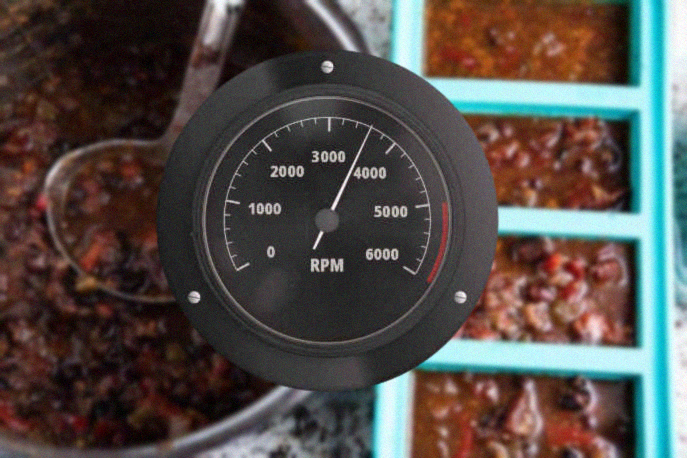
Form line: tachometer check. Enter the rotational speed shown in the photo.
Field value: 3600 rpm
